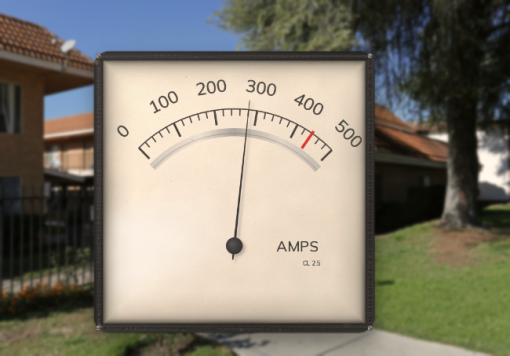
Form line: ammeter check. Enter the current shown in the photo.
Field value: 280 A
